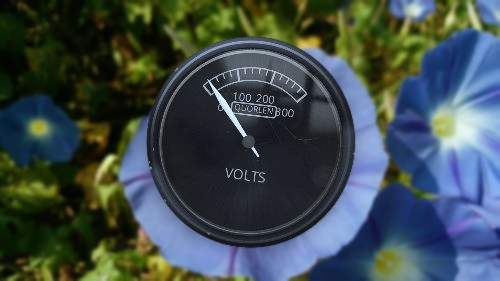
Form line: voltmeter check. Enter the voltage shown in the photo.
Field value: 20 V
